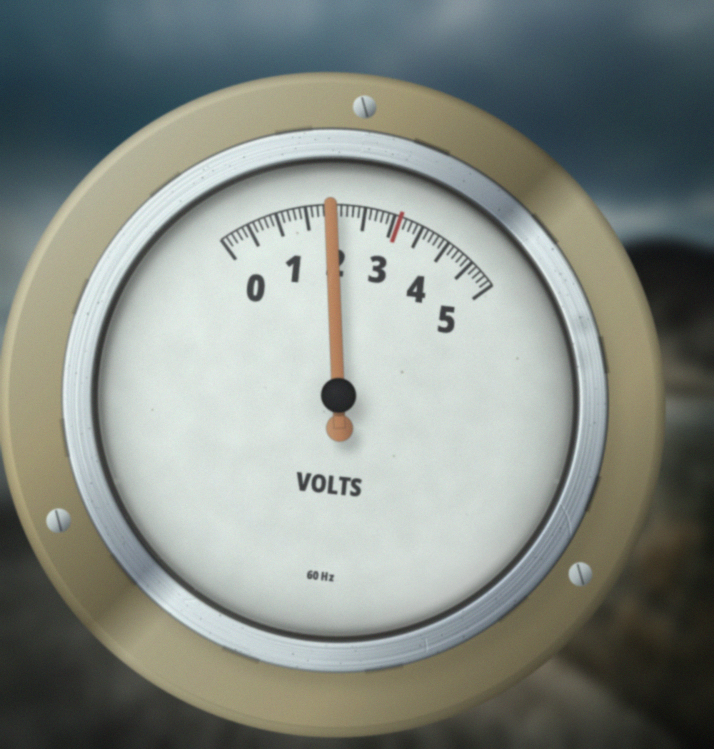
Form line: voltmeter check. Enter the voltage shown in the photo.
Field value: 1.9 V
